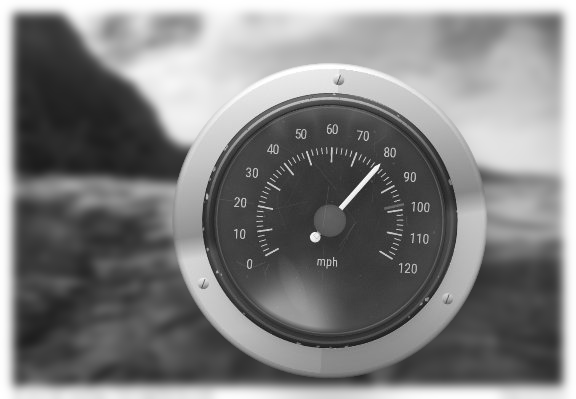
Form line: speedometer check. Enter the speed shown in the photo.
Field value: 80 mph
